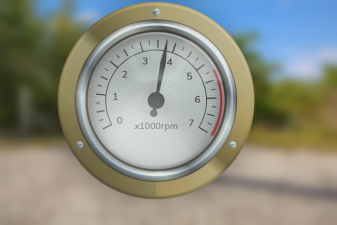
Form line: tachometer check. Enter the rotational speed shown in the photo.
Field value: 3750 rpm
